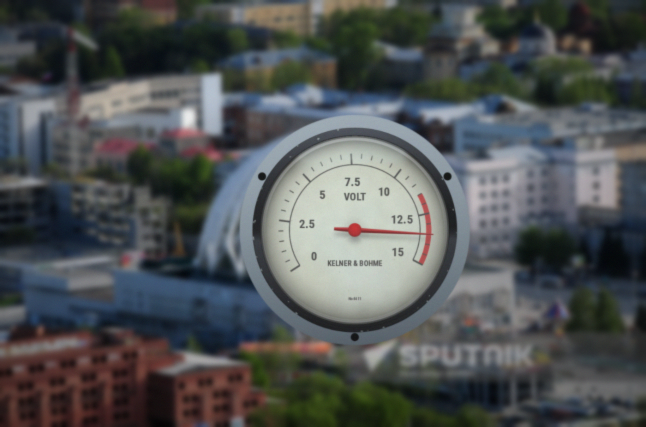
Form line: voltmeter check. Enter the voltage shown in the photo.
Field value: 13.5 V
